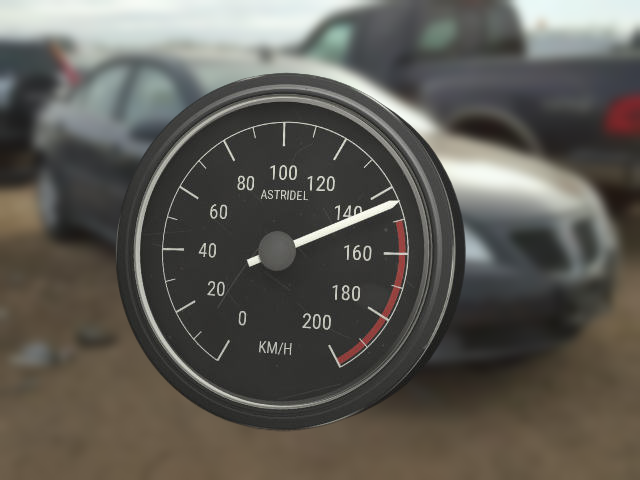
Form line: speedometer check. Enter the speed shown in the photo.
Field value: 145 km/h
